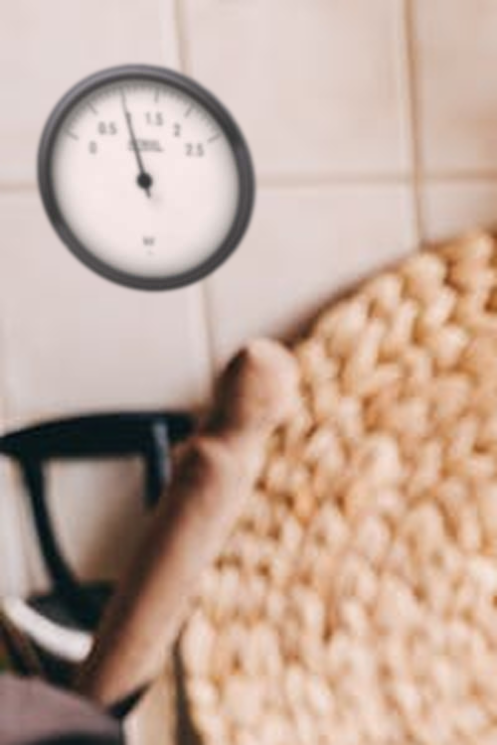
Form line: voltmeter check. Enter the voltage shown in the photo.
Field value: 1 kV
